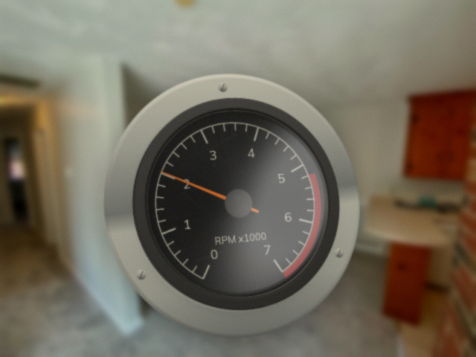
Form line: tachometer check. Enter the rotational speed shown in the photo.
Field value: 2000 rpm
